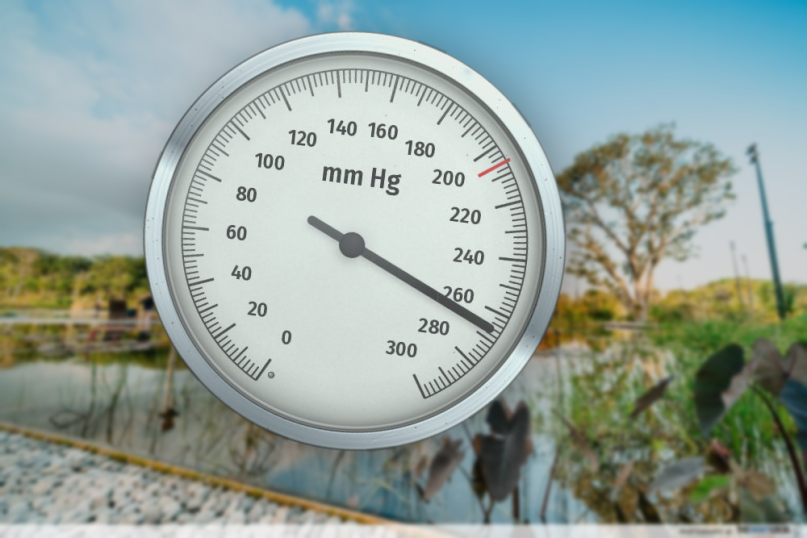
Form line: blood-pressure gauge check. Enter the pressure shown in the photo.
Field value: 266 mmHg
